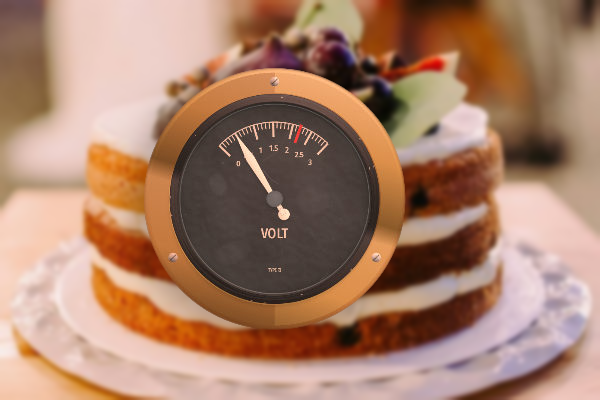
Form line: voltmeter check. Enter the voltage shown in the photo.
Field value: 0.5 V
